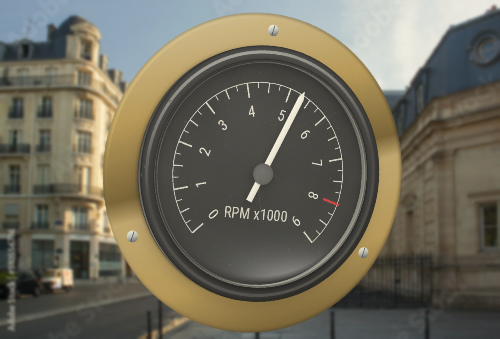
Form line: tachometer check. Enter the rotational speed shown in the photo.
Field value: 5250 rpm
